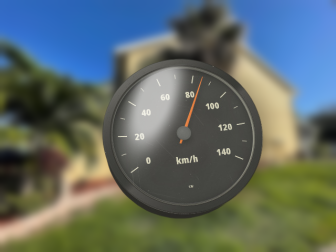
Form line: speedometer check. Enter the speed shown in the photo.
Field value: 85 km/h
